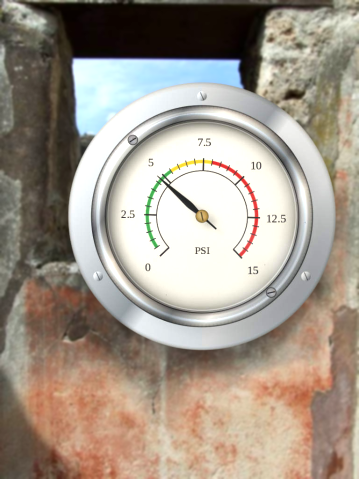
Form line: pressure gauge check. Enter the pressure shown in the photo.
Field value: 4.75 psi
